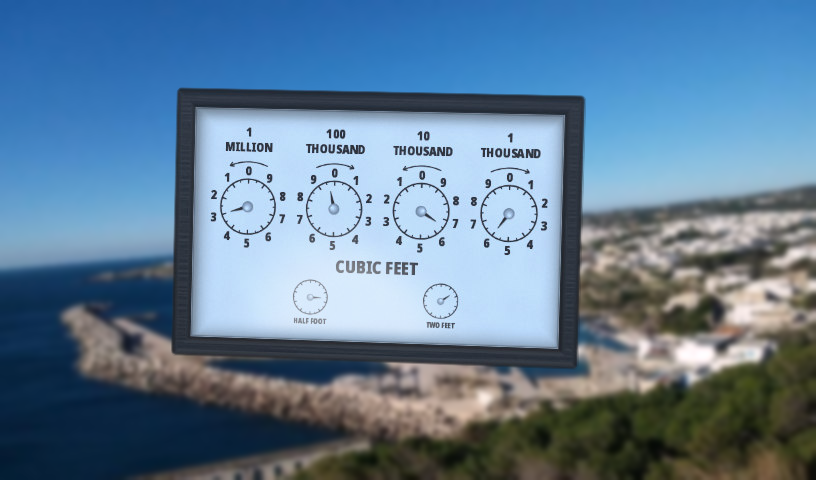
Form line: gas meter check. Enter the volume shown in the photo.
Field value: 296600 ft³
